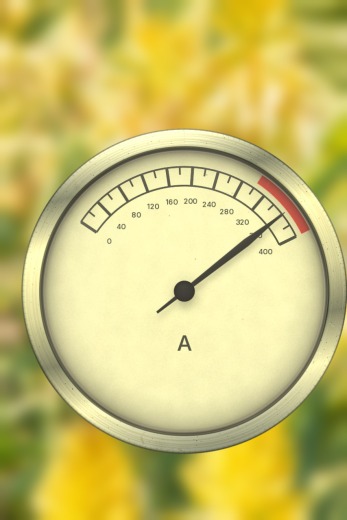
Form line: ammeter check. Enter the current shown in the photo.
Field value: 360 A
